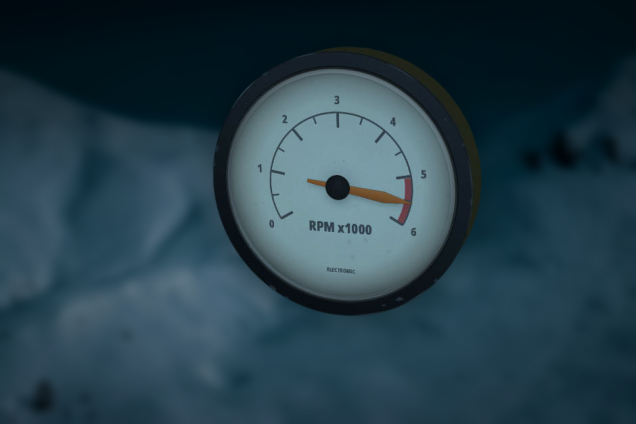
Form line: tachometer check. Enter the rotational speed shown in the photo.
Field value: 5500 rpm
